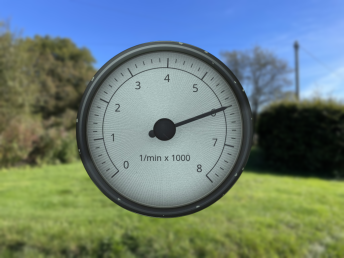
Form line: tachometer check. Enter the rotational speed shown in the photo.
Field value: 6000 rpm
